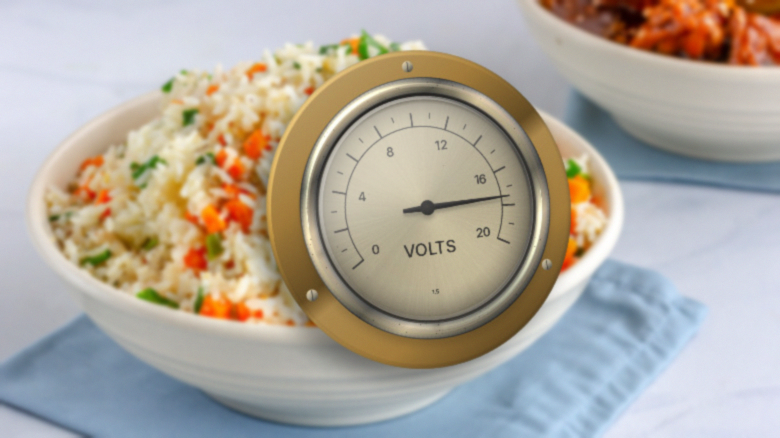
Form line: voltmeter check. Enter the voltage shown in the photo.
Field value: 17.5 V
